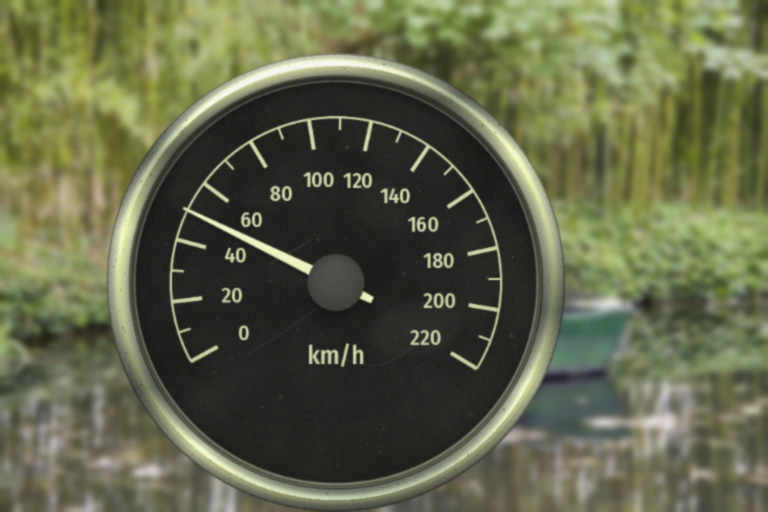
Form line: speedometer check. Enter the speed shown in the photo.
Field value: 50 km/h
